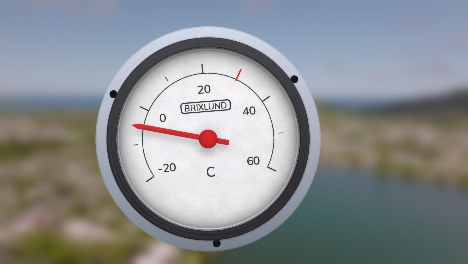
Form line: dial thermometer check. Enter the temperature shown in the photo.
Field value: -5 °C
